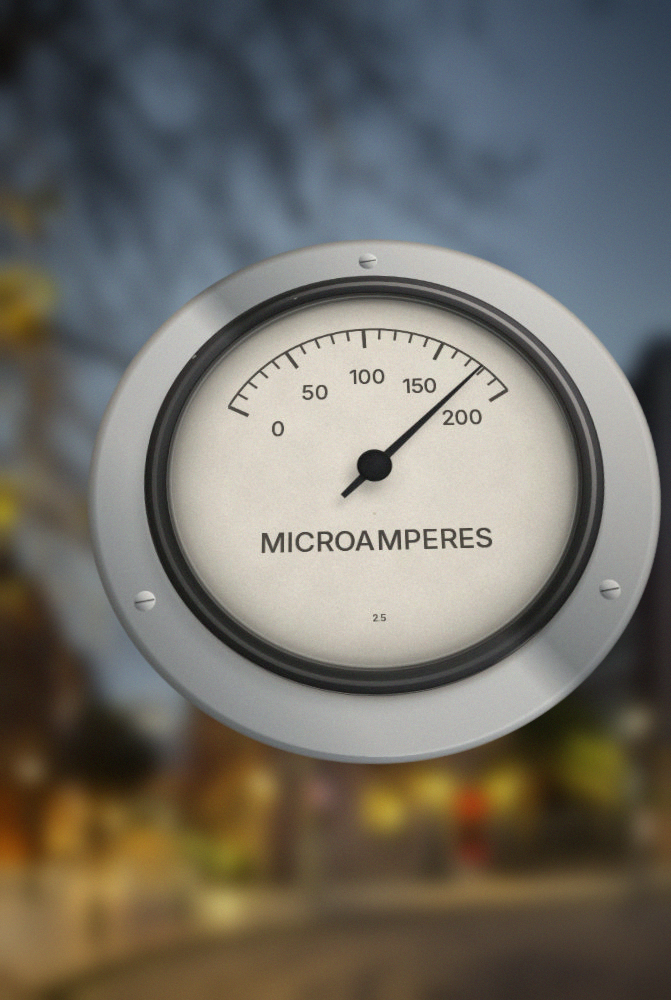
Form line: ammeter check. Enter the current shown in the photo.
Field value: 180 µA
